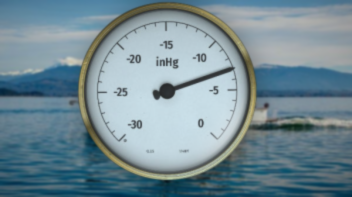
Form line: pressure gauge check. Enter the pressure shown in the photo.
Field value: -7 inHg
